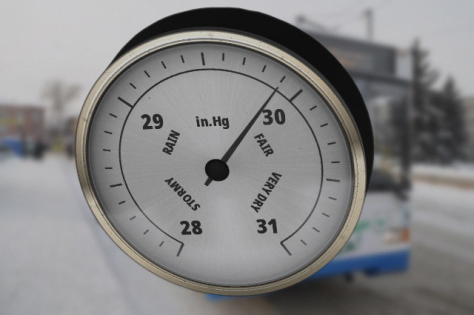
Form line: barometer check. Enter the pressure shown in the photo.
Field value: 29.9 inHg
